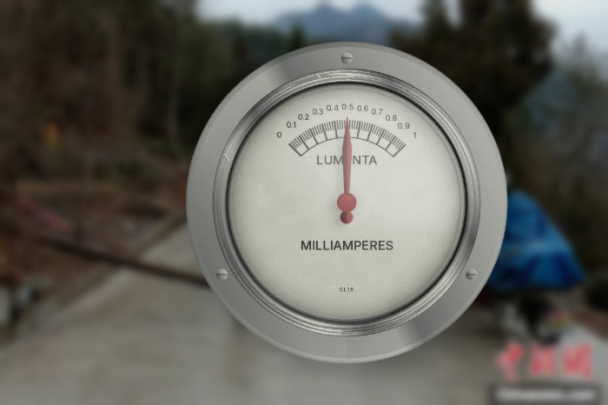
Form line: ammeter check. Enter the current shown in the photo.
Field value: 0.5 mA
